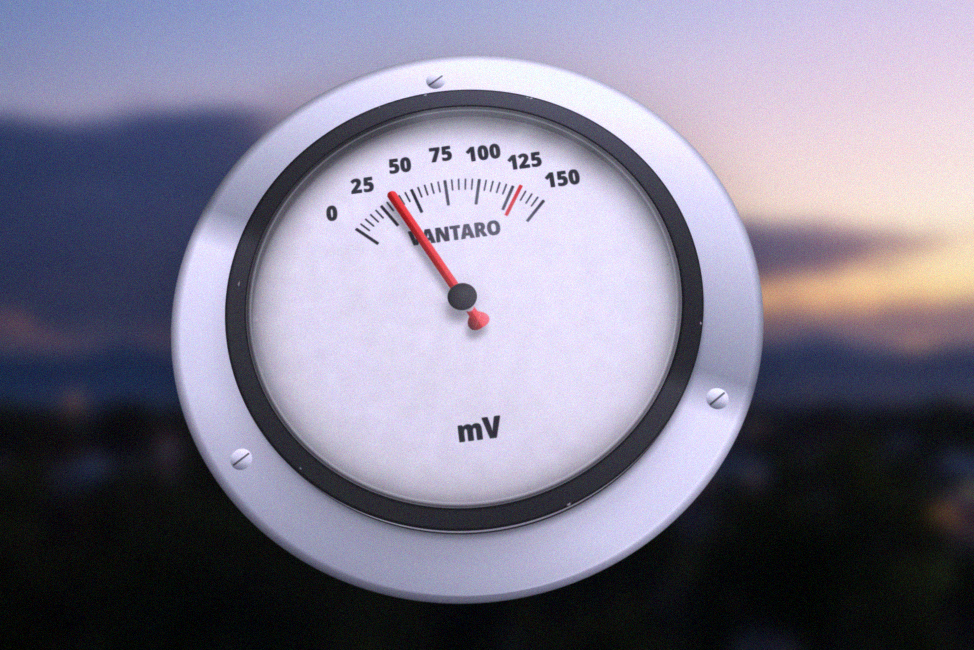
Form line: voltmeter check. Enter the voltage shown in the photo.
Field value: 35 mV
